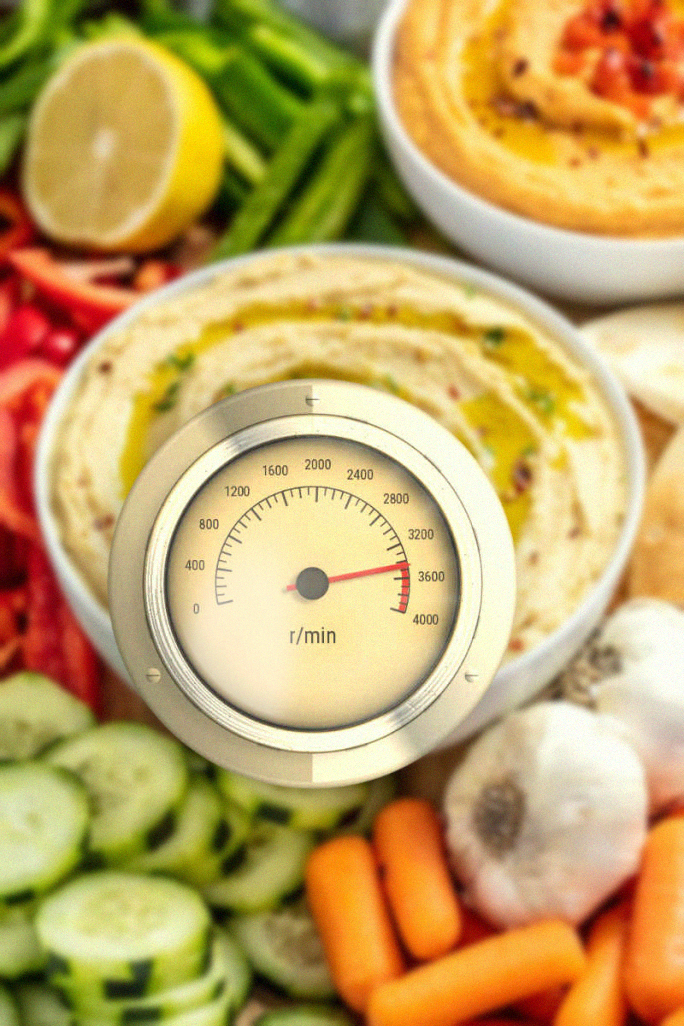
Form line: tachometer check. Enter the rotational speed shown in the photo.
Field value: 3450 rpm
